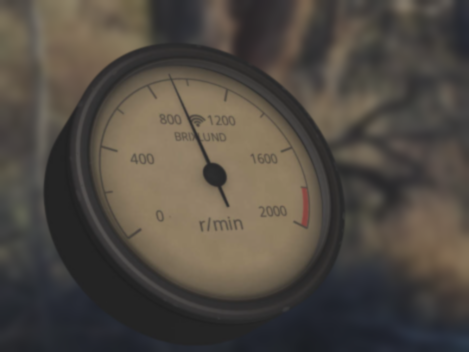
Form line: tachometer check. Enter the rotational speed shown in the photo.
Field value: 900 rpm
